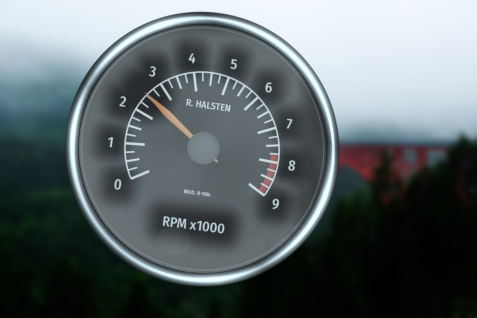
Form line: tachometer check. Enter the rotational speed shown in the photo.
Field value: 2500 rpm
